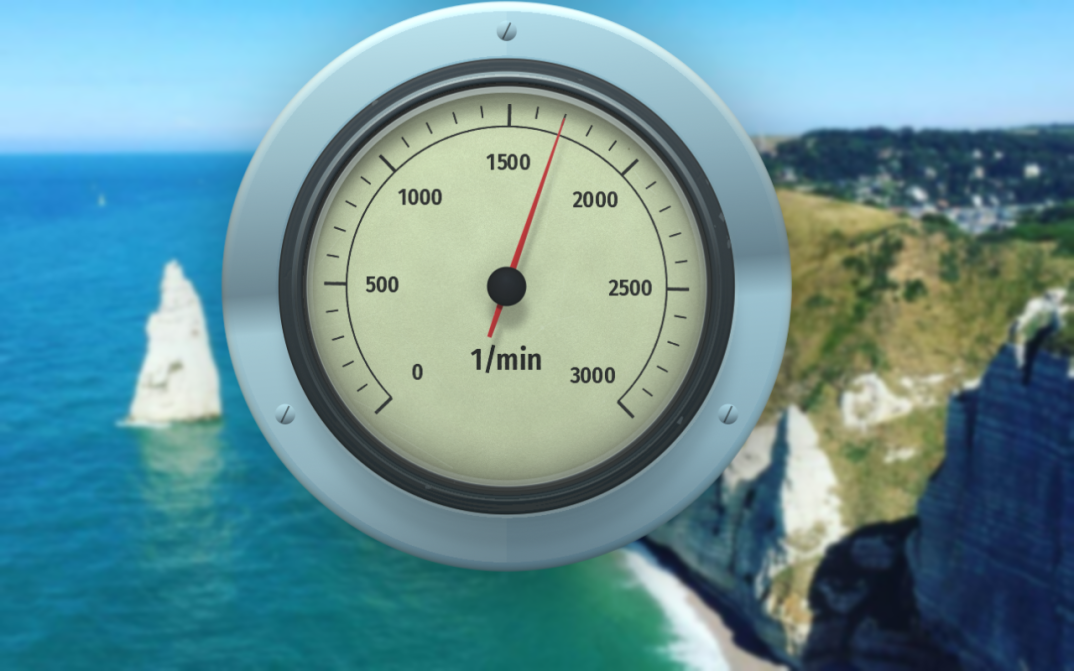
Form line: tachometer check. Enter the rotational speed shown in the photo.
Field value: 1700 rpm
